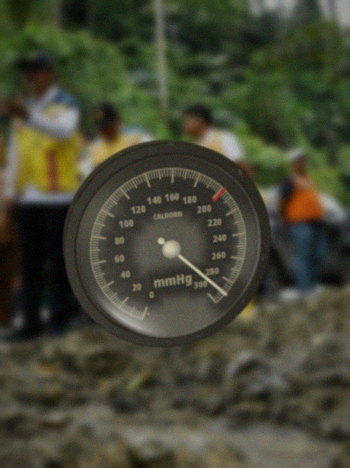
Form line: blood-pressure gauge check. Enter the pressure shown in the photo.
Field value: 290 mmHg
